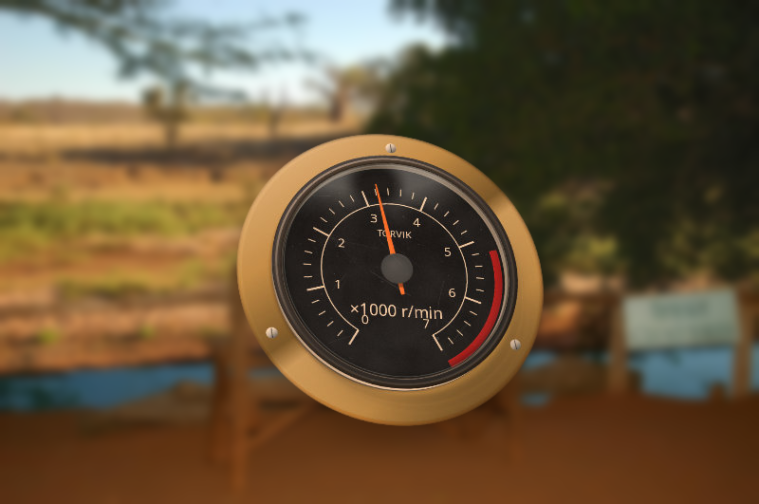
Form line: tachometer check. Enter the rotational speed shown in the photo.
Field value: 3200 rpm
